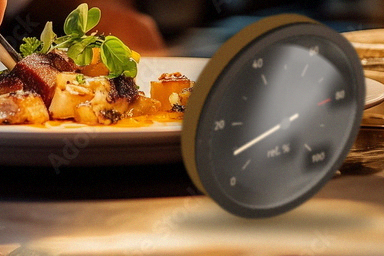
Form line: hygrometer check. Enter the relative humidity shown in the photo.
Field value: 10 %
